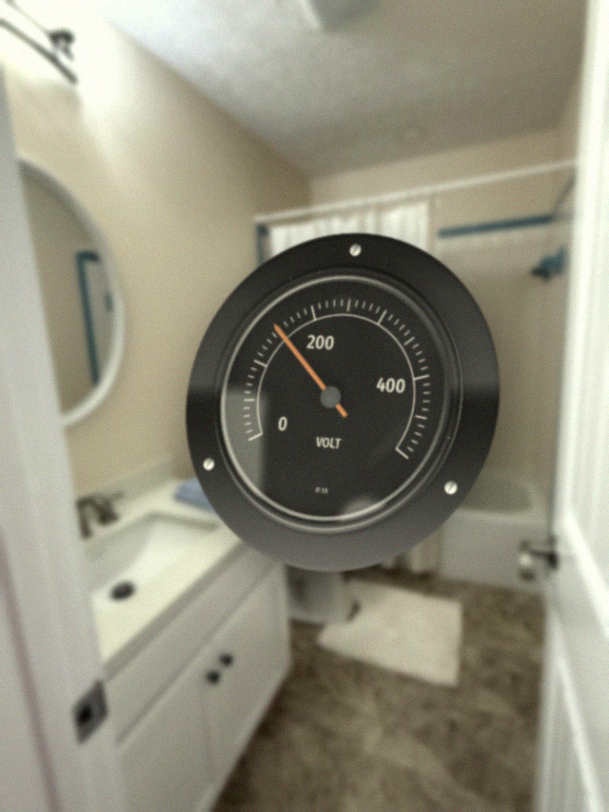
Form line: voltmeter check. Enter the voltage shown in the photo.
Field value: 150 V
